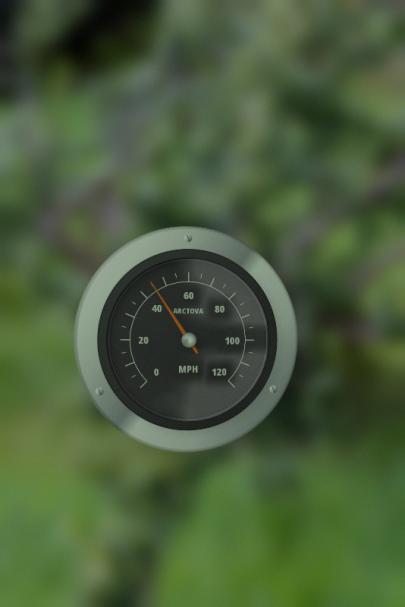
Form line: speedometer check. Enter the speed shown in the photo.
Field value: 45 mph
